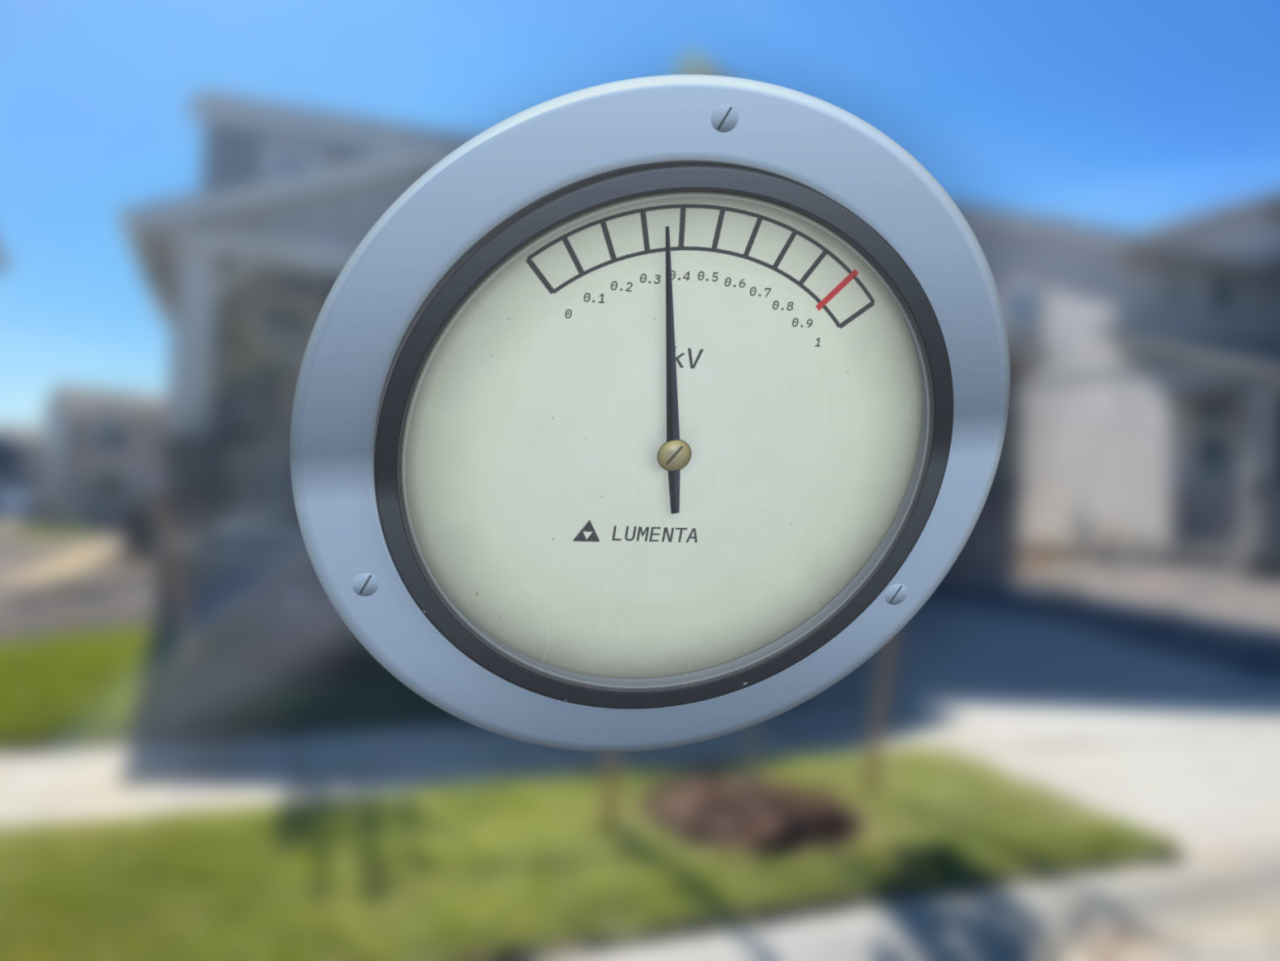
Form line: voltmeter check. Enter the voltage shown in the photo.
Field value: 0.35 kV
